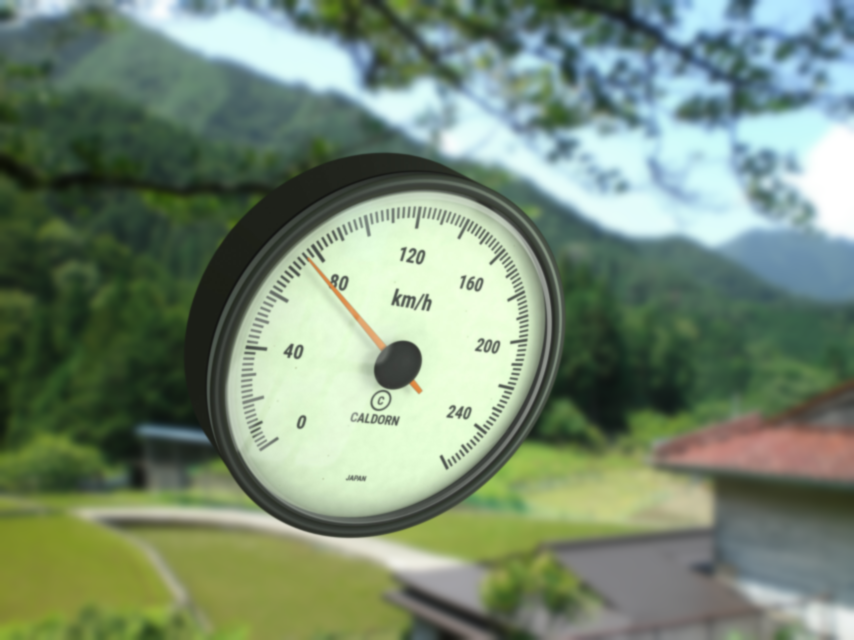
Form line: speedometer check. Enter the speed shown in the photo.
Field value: 76 km/h
